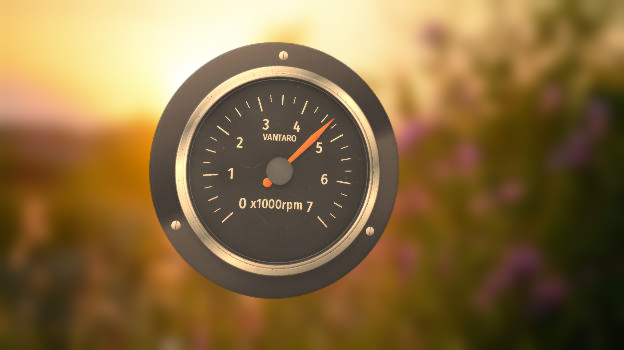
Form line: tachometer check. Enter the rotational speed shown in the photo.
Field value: 4625 rpm
